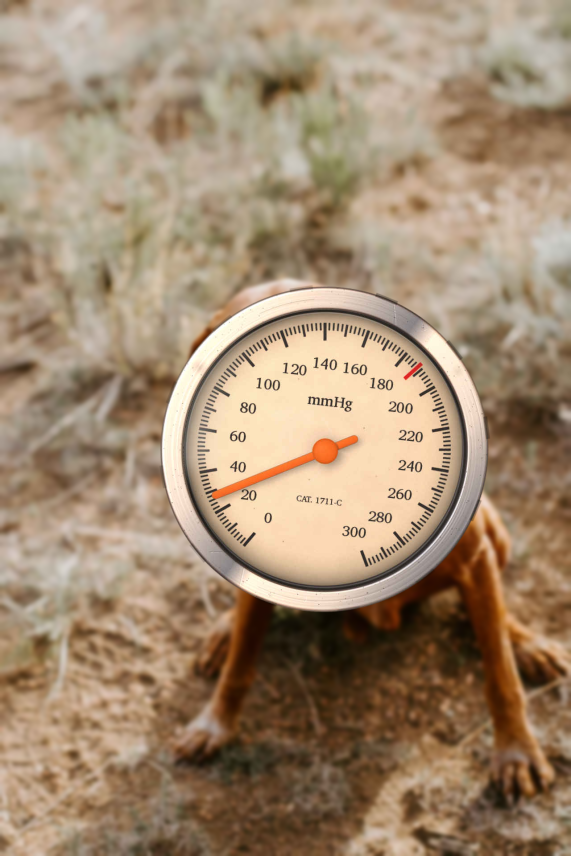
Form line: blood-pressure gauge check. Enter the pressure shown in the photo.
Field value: 28 mmHg
